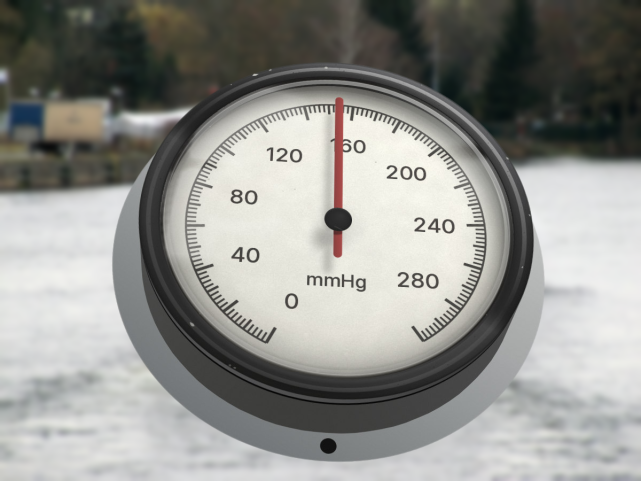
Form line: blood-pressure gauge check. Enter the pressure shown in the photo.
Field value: 154 mmHg
